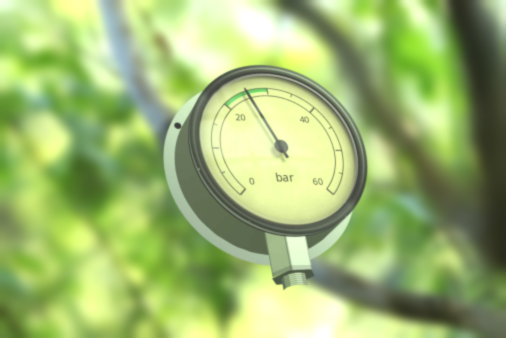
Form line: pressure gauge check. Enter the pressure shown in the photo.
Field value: 25 bar
